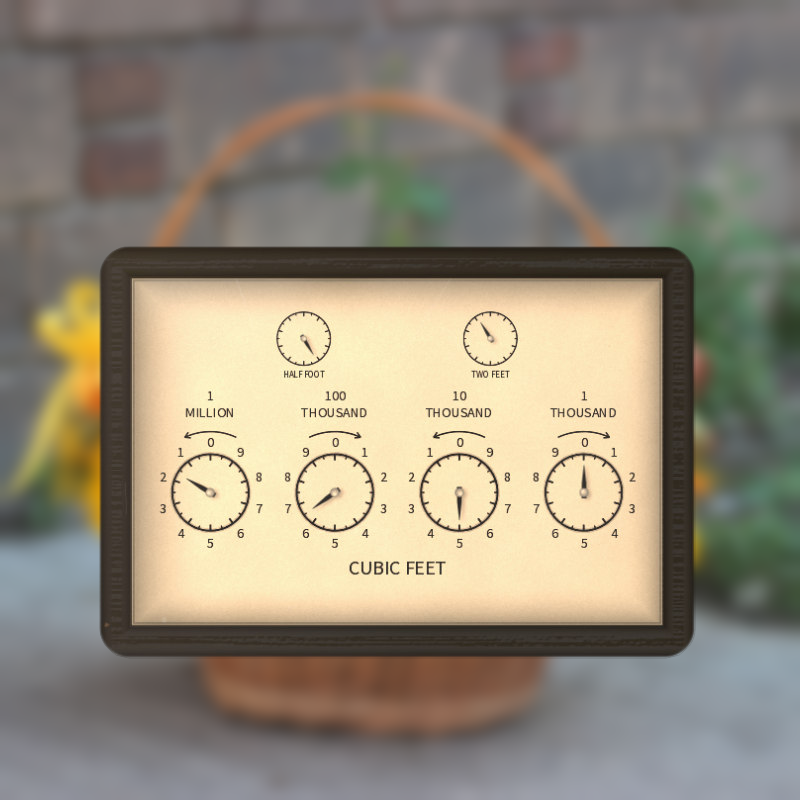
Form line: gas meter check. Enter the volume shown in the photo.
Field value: 165000 ft³
